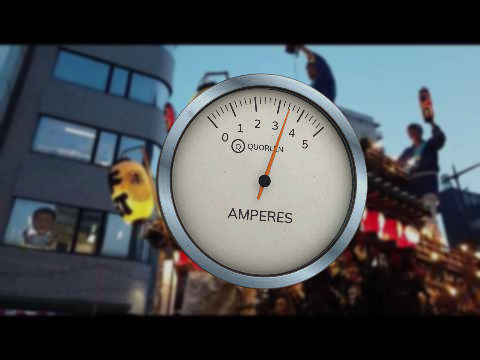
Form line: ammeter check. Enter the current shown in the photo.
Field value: 3.4 A
